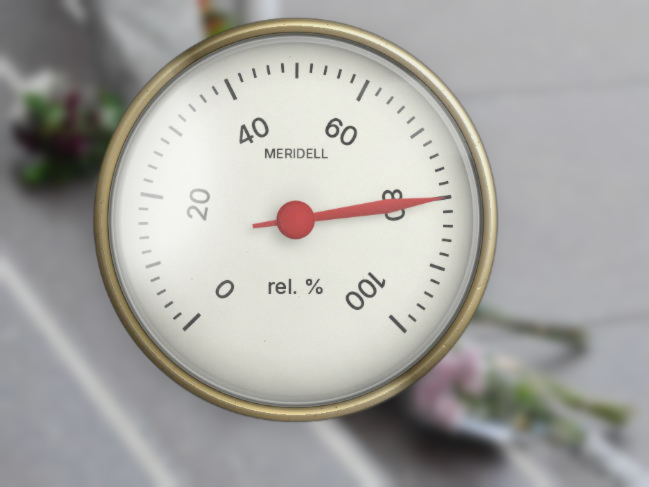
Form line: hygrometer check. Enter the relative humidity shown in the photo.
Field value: 80 %
